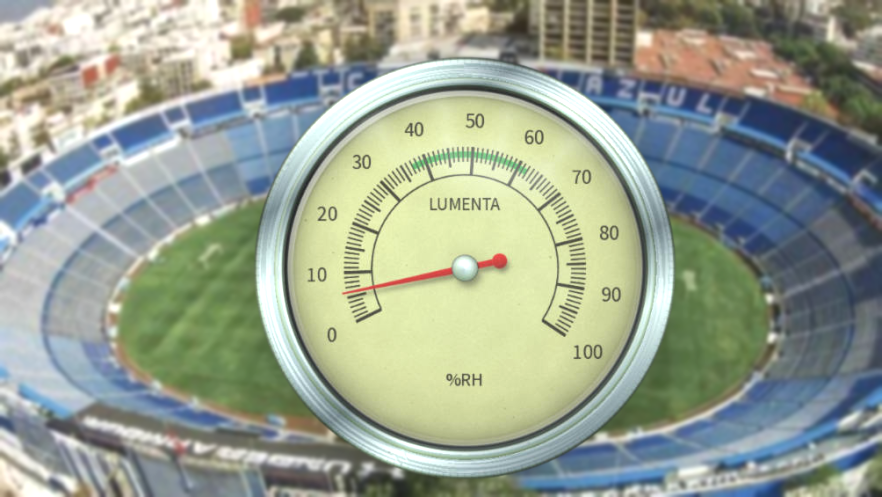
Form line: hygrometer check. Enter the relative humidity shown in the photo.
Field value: 6 %
